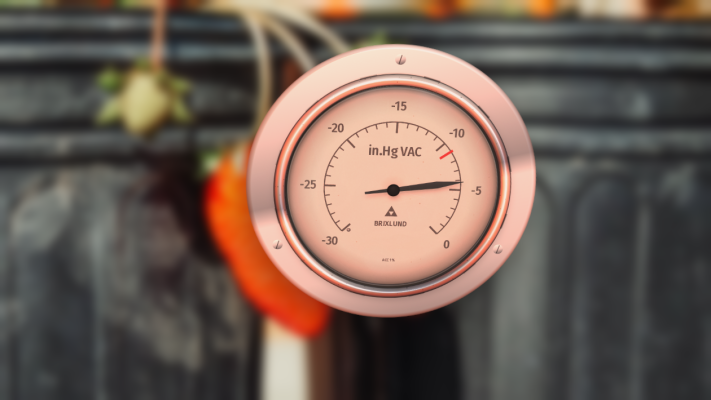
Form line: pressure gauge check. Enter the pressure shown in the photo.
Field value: -6 inHg
